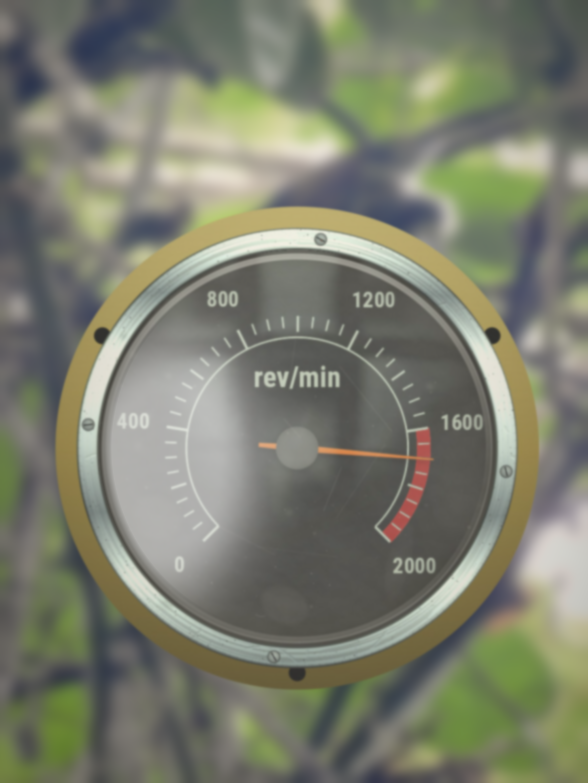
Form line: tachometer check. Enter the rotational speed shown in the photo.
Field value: 1700 rpm
